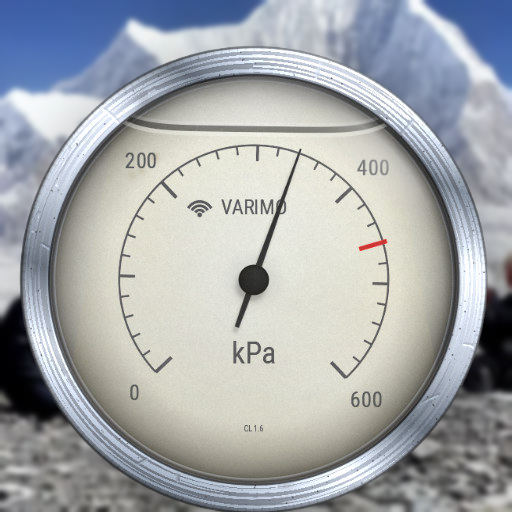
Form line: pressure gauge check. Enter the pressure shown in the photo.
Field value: 340 kPa
